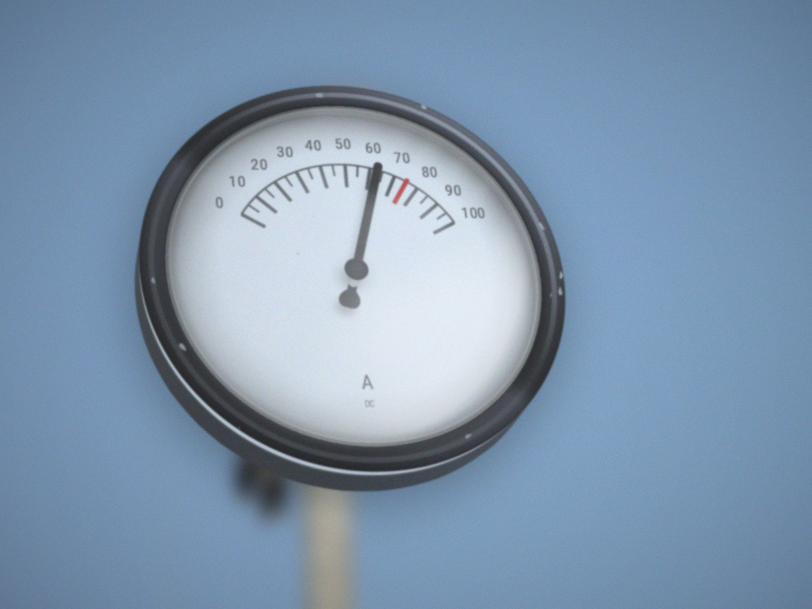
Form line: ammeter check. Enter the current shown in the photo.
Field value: 62.5 A
